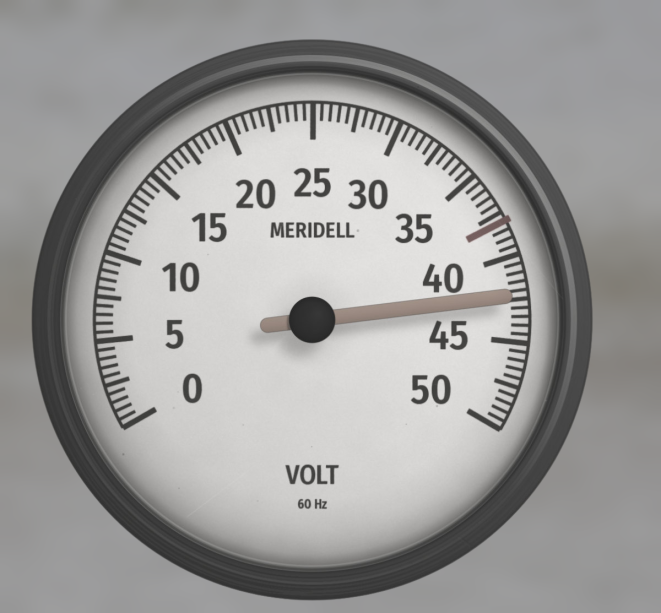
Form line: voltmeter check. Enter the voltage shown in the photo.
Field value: 42.25 V
